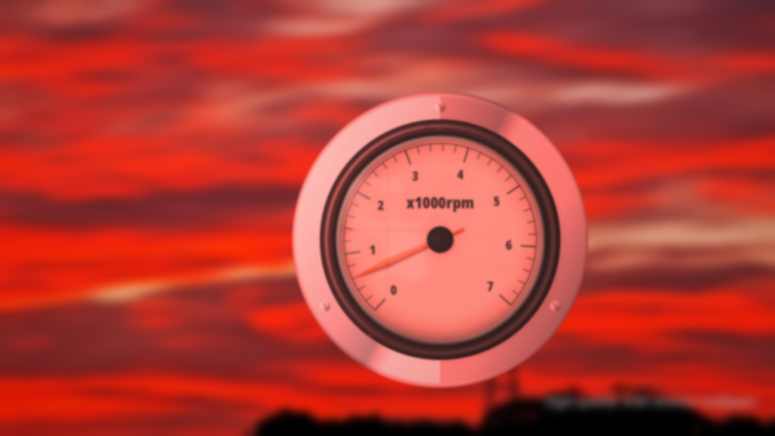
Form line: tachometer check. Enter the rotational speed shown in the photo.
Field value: 600 rpm
